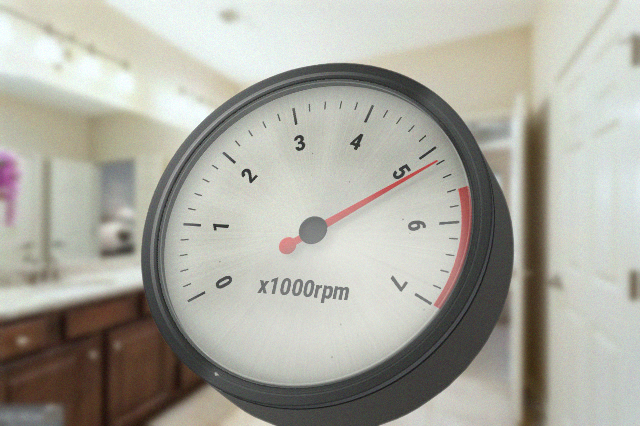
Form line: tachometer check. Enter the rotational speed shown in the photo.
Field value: 5200 rpm
